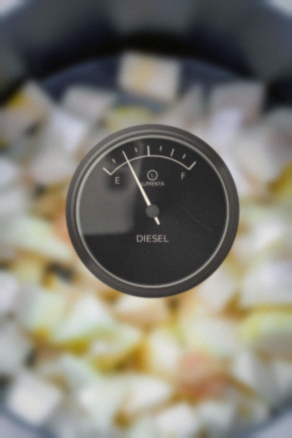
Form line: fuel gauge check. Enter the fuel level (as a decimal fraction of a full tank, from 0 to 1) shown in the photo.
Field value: 0.25
